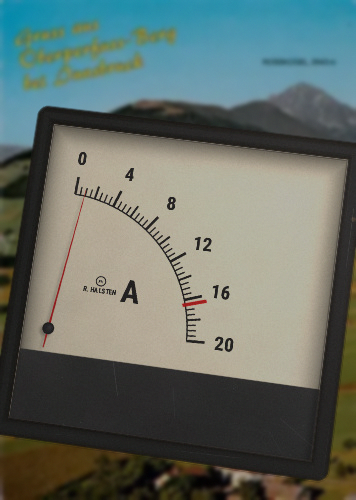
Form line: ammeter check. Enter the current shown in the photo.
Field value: 1 A
